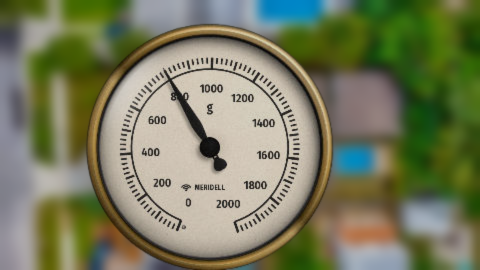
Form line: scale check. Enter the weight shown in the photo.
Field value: 800 g
